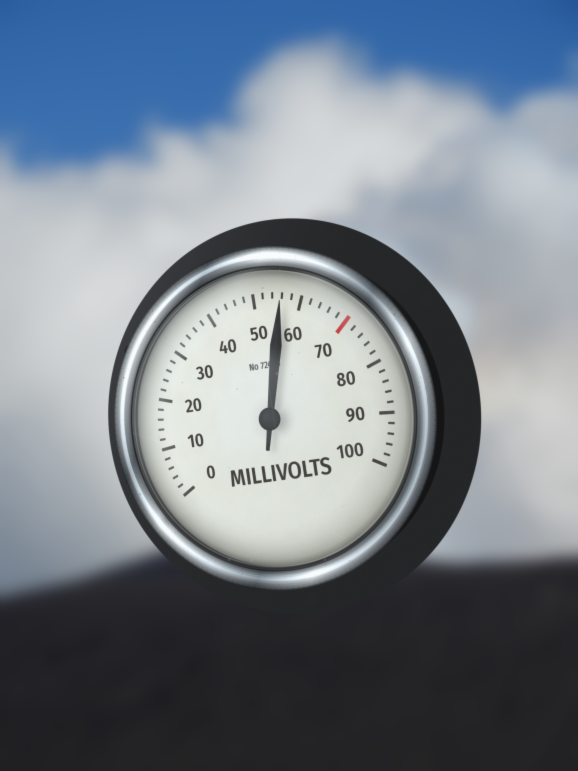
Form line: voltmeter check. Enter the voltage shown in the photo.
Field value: 56 mV
